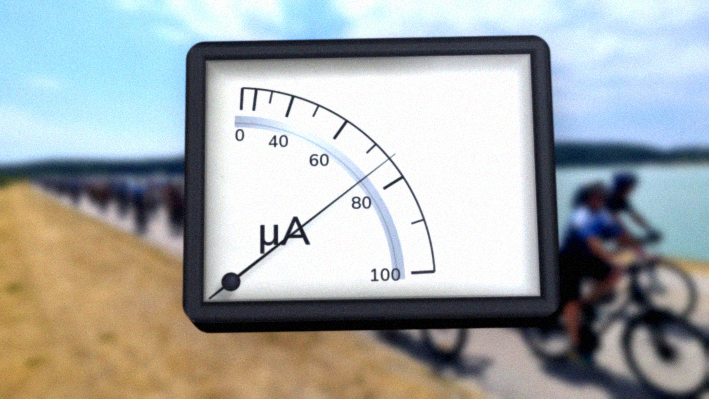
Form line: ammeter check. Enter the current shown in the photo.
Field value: 75 µA
